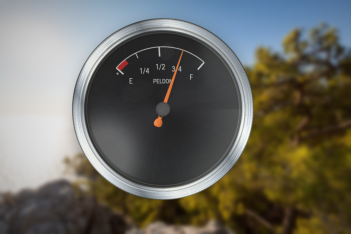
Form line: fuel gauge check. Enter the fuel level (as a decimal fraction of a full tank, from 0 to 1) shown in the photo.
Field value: 0.75
